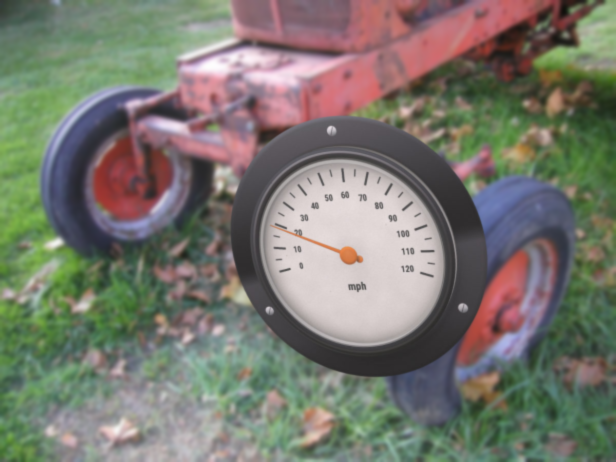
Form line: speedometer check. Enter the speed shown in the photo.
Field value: 20 mph
